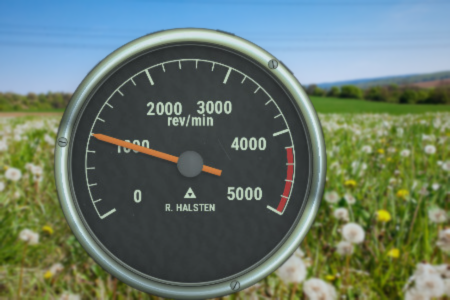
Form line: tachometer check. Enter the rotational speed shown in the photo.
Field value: 1000 rpm
